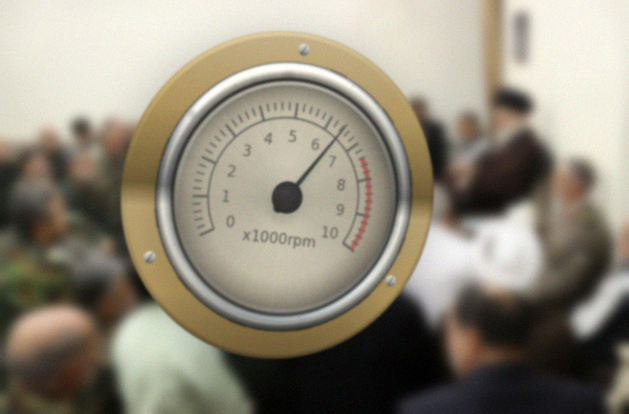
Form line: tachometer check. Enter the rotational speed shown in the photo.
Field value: 6400 rpm
